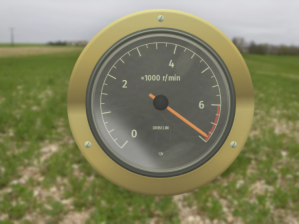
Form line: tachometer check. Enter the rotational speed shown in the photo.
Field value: 6875 rpm
